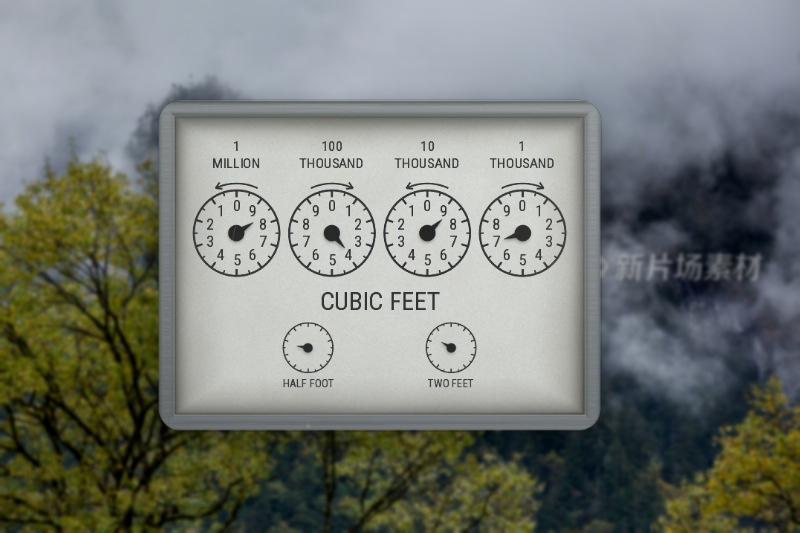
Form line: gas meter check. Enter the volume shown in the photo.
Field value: 838700 ft³
